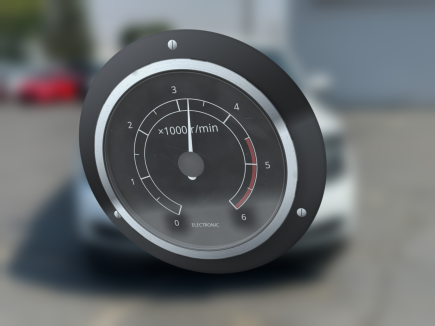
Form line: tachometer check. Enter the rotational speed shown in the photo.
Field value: 3250 rpm
